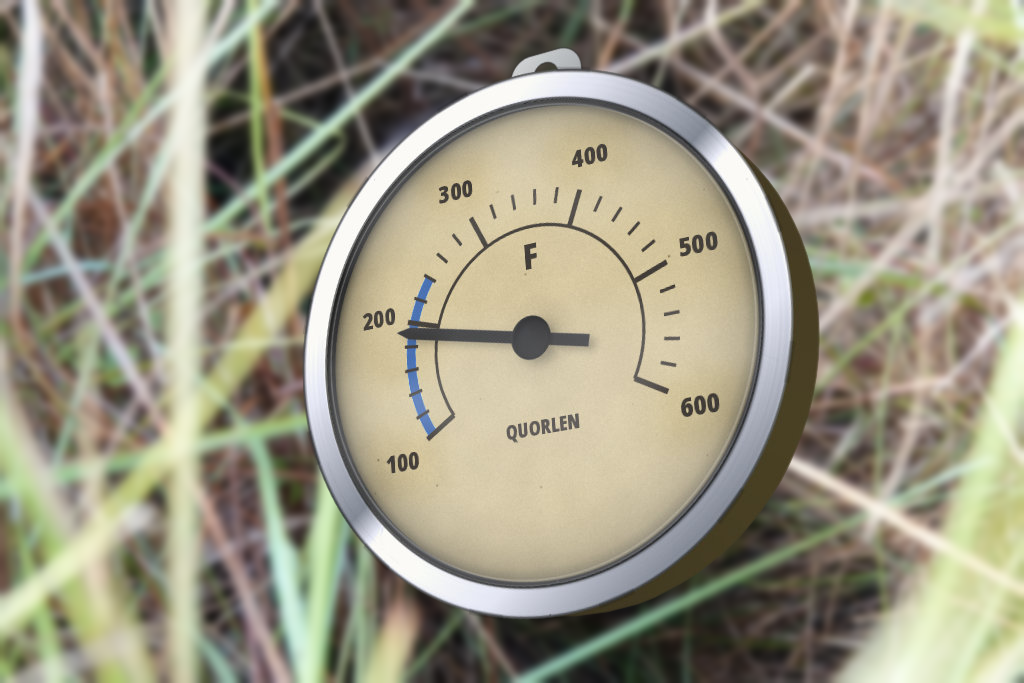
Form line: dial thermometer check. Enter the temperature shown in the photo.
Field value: 190 °F
